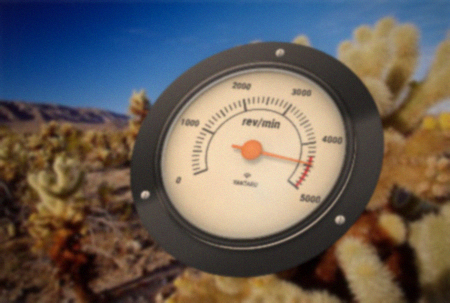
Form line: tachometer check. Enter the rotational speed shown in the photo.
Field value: 4500 rpm
